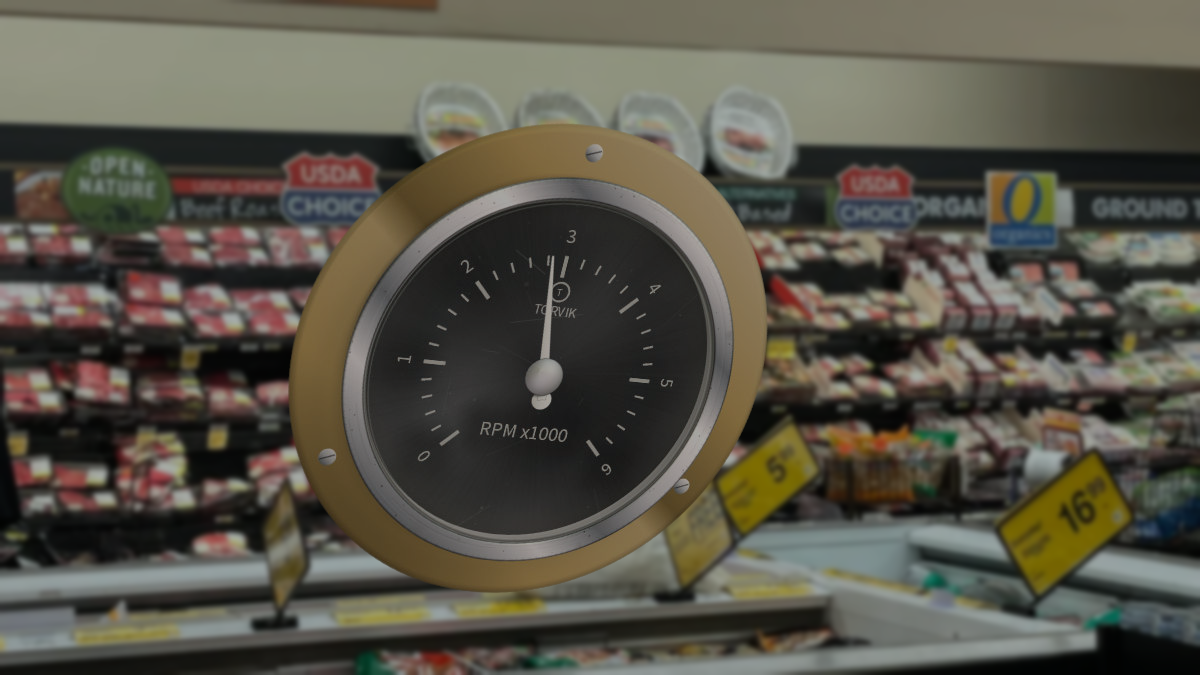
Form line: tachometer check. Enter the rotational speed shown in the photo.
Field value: 2800 rpm
